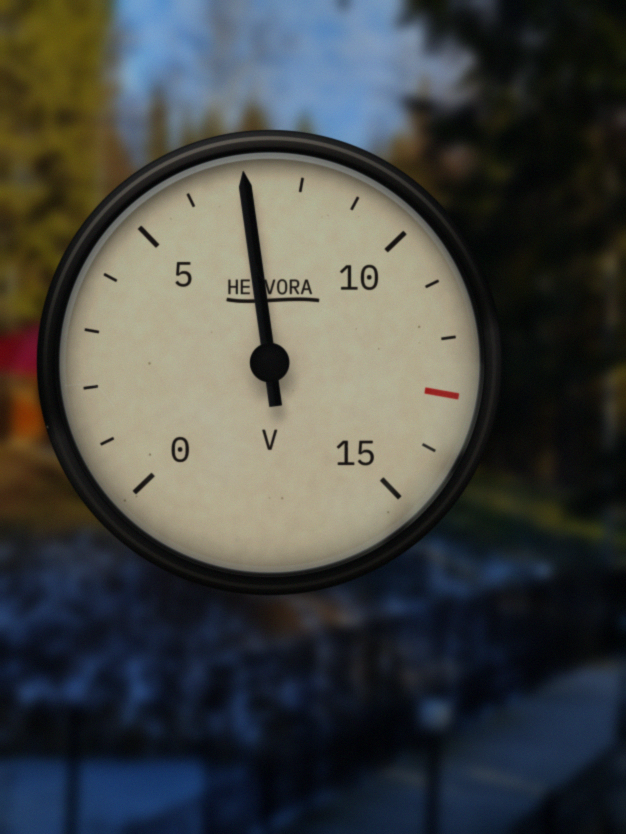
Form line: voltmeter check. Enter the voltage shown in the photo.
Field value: 7 V
